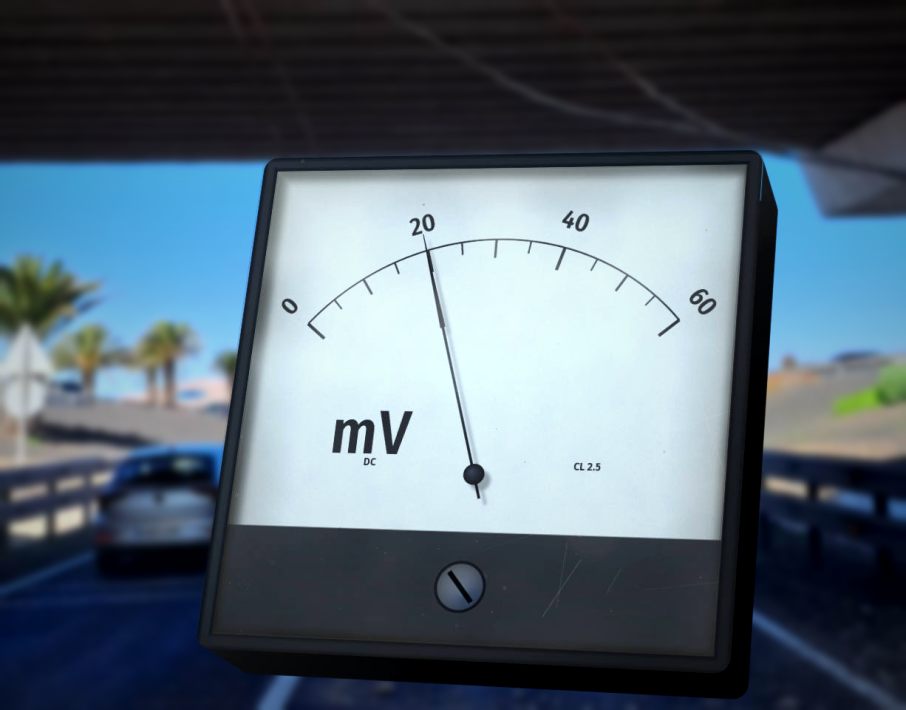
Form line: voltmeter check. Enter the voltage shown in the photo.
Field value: 20 mV
